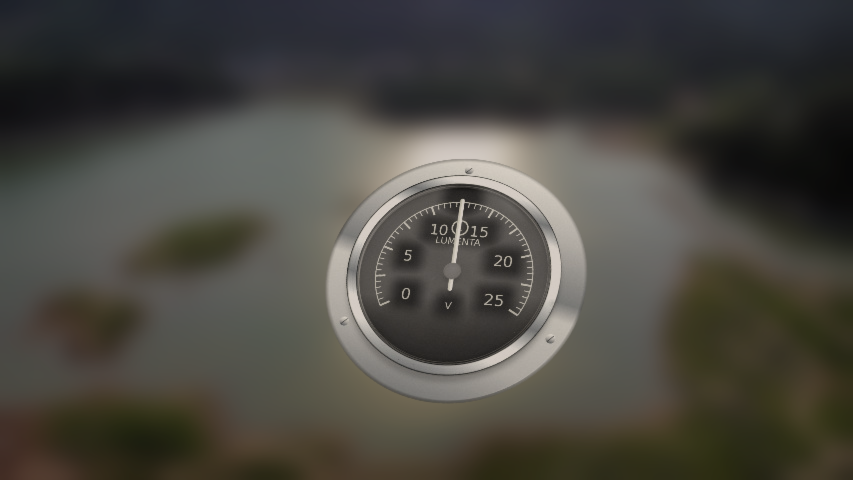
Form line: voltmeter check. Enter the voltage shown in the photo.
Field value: 12.5 V
